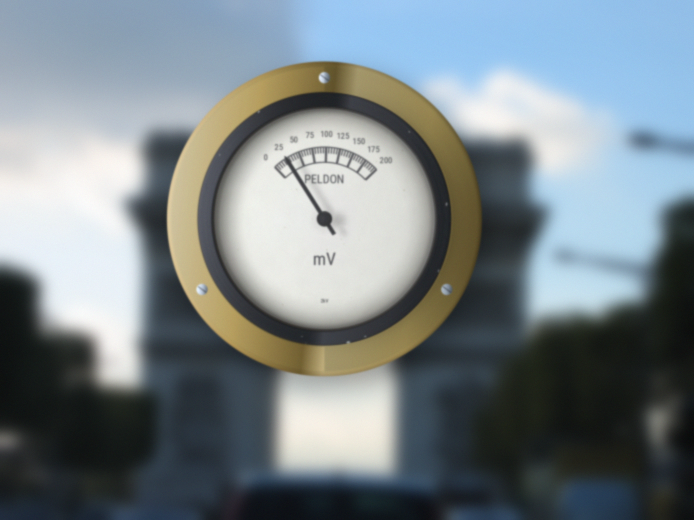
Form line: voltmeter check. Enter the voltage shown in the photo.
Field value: 25 mV
